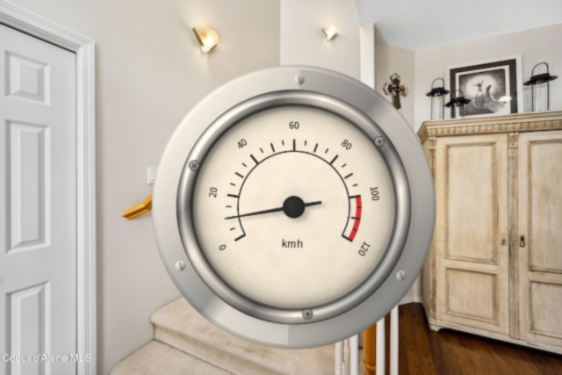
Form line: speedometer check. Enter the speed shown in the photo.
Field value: 10 km/h
